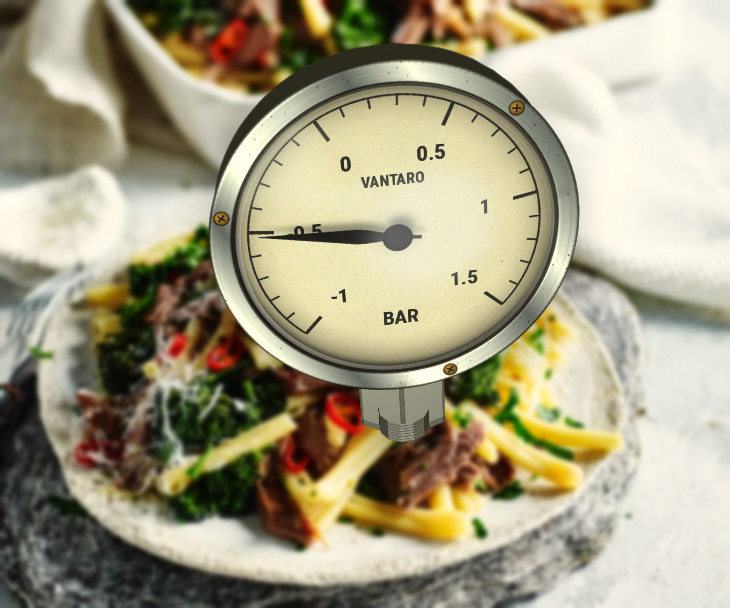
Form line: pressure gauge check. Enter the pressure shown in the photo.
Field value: -0.5 bar
